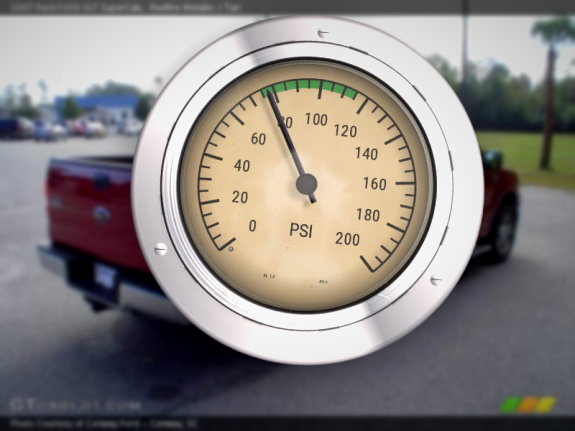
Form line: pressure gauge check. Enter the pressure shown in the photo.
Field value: 77.5 psi
